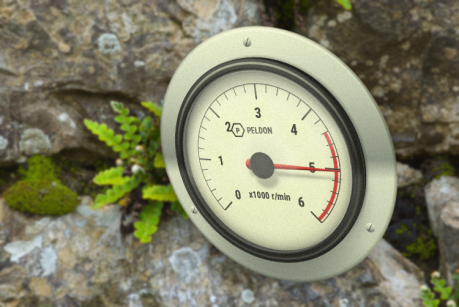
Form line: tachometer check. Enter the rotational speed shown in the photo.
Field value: 5000 rpm
